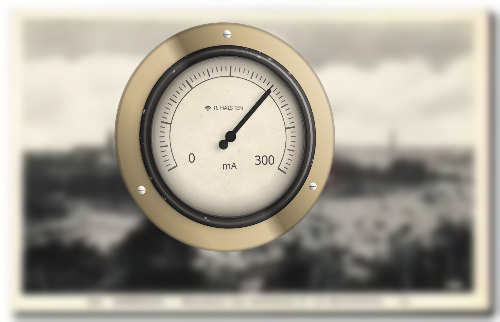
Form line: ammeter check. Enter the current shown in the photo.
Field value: 200 mA
